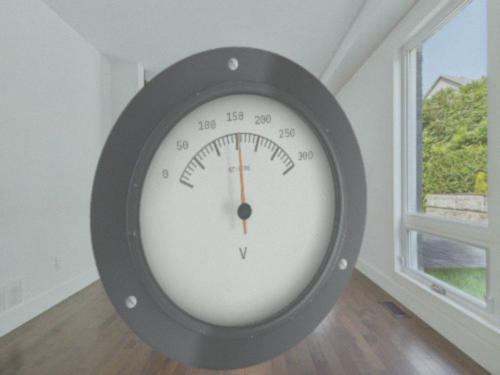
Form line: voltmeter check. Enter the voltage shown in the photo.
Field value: 150 V
